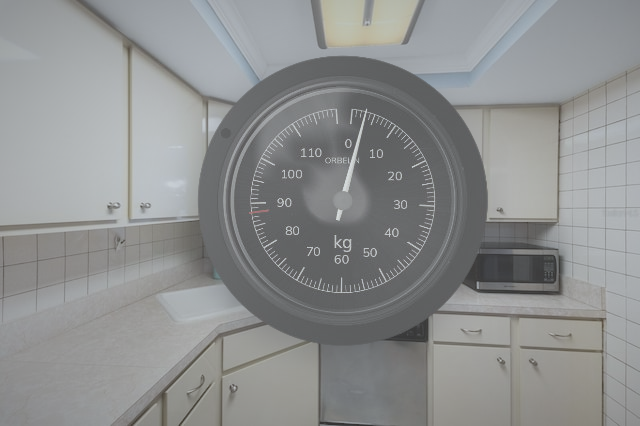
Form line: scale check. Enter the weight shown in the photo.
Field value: 3 kg
